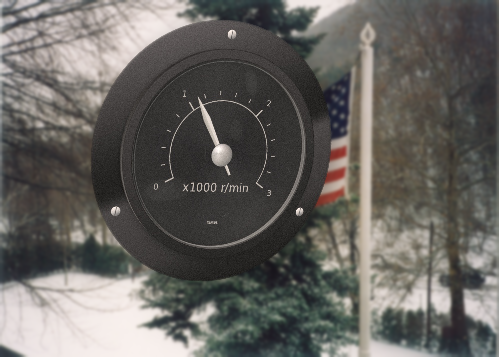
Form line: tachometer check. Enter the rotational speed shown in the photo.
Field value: 1100 rpm
